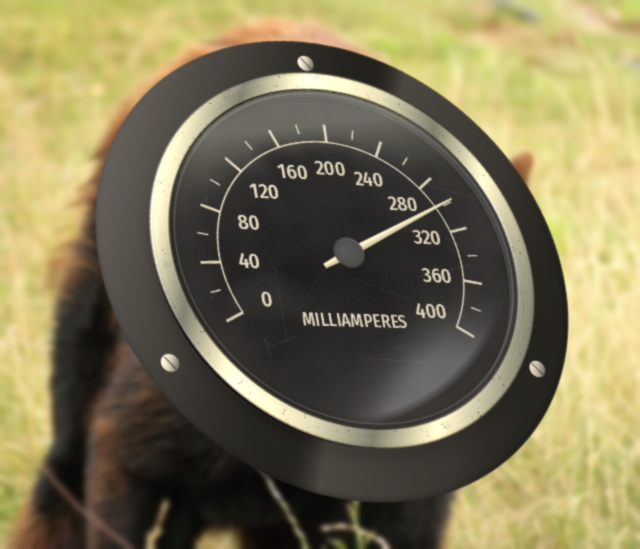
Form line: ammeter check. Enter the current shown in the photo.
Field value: 300 mA
